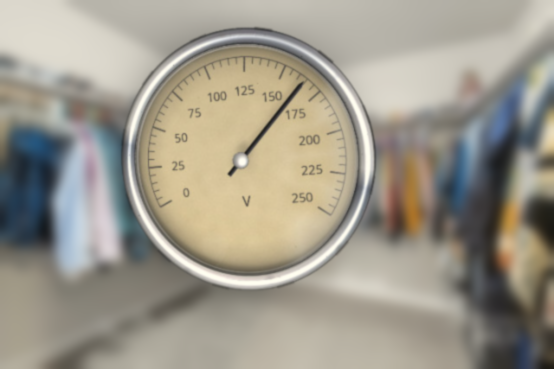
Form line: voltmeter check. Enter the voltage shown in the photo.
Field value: 165 V
